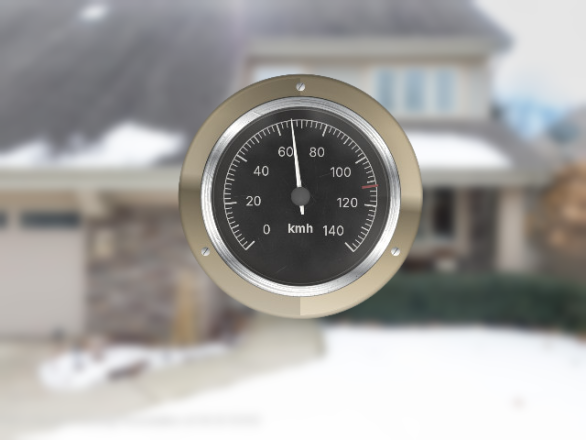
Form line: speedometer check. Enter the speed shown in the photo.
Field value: 66 km/h
